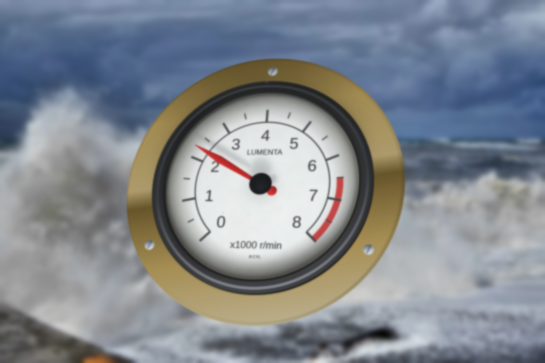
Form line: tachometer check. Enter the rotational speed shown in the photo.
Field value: 2250 rpm
